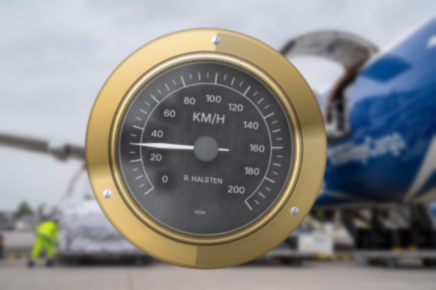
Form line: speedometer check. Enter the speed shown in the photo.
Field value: 30 km/h
